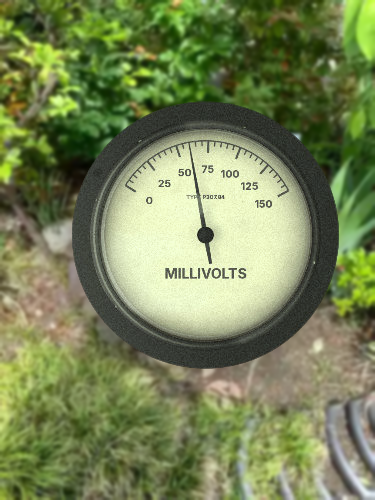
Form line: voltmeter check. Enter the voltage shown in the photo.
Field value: 60 mV
